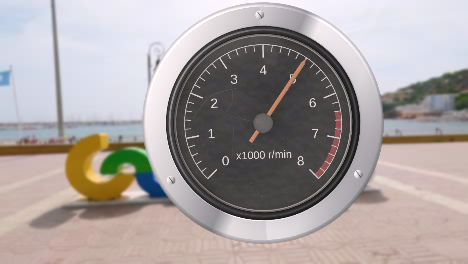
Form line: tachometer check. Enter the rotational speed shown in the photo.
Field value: 5000 rpm
